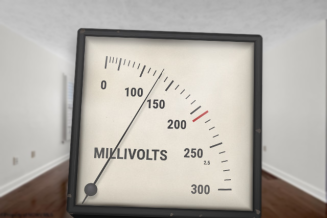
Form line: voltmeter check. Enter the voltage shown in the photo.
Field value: 130 mV
